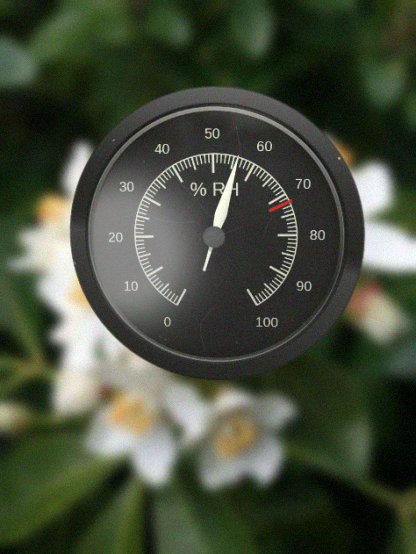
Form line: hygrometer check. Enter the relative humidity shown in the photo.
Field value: 56 %
